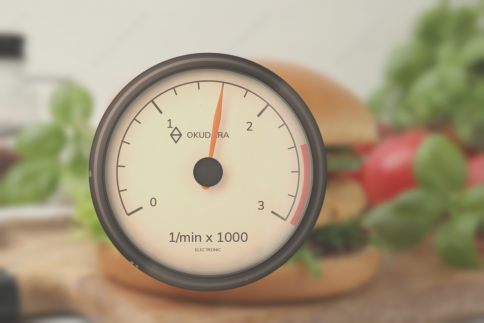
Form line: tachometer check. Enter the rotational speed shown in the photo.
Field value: 1600 rpm
